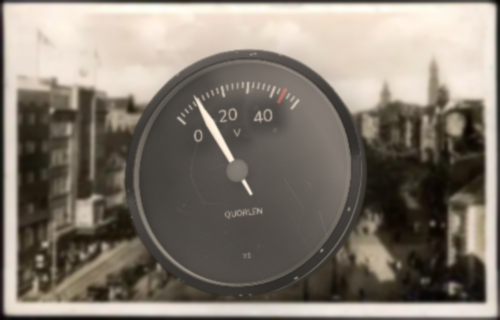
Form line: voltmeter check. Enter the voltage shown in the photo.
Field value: 10 V
